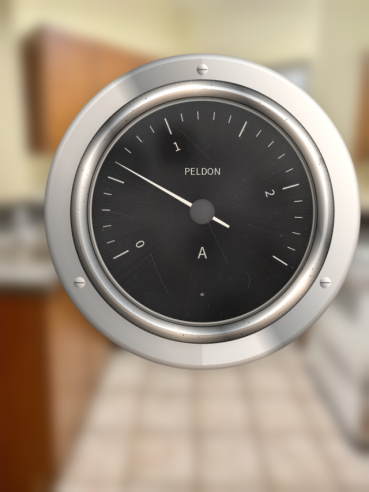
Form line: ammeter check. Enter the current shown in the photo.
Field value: 0.6 A
